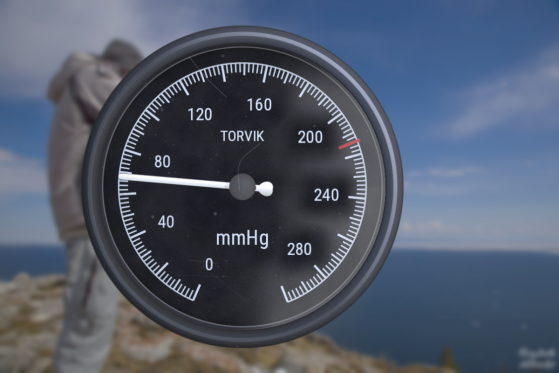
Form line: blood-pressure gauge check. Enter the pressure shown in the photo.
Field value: 68 mmHg
